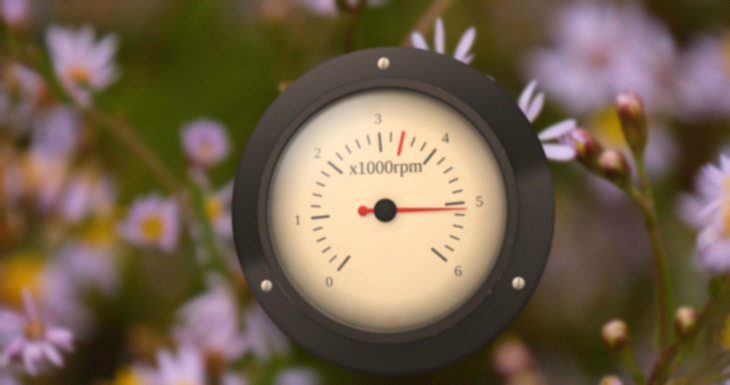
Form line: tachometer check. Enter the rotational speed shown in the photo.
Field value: 5100 rpm
